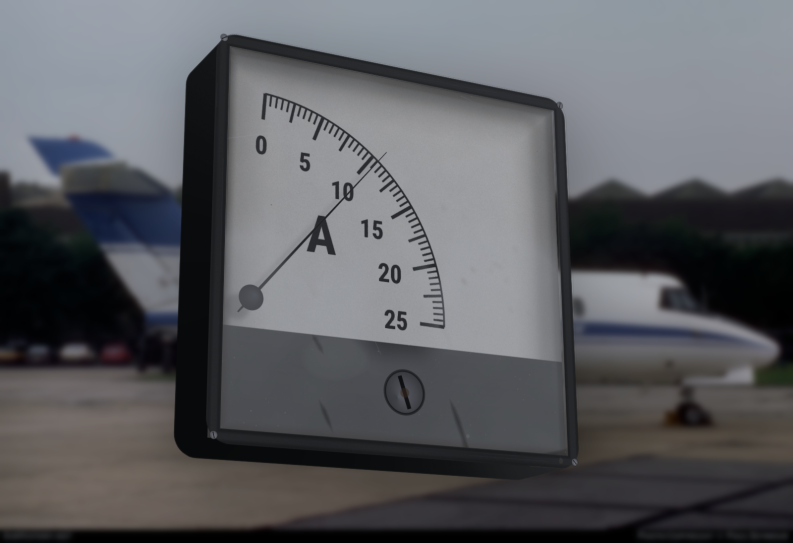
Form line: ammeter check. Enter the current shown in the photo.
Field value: 10.5 A
